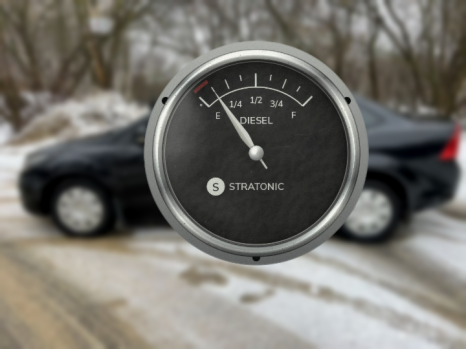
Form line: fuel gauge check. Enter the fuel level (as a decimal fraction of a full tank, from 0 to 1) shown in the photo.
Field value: 0.125
